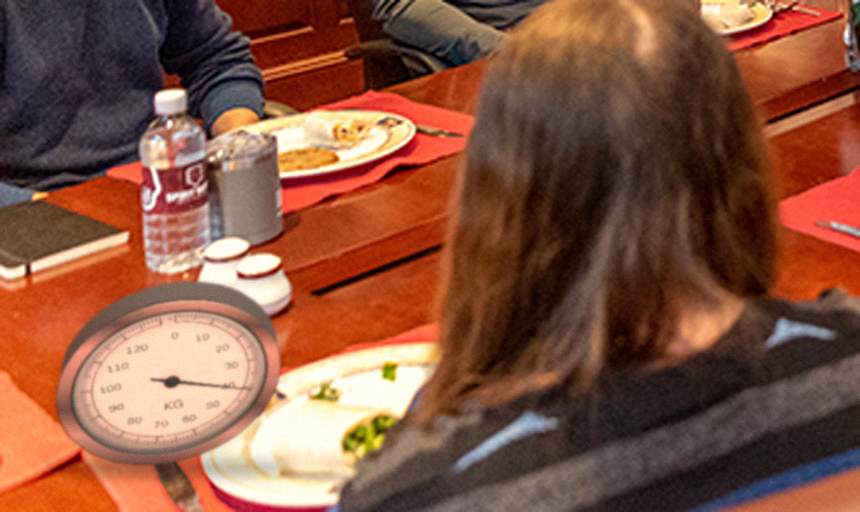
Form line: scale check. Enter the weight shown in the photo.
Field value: 40 kg
